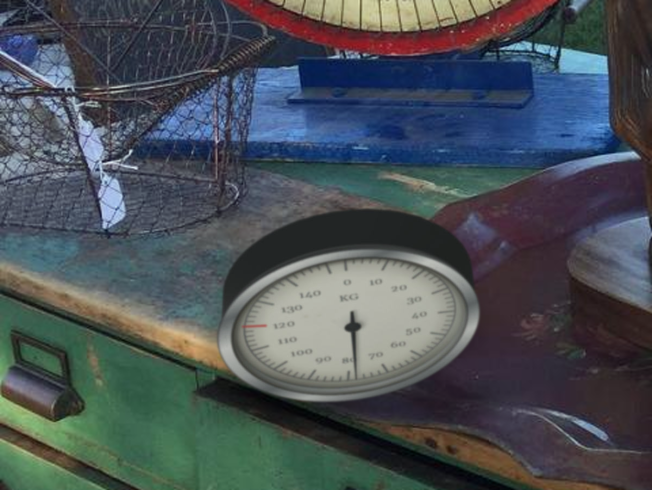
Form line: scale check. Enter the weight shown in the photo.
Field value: 78 kg
